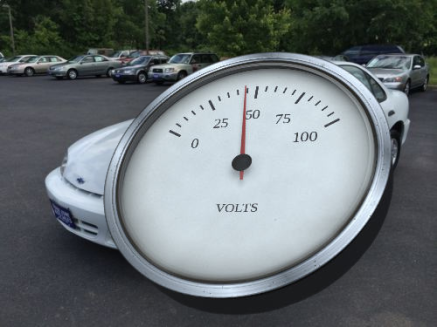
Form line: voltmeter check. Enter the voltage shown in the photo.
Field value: 45 V
